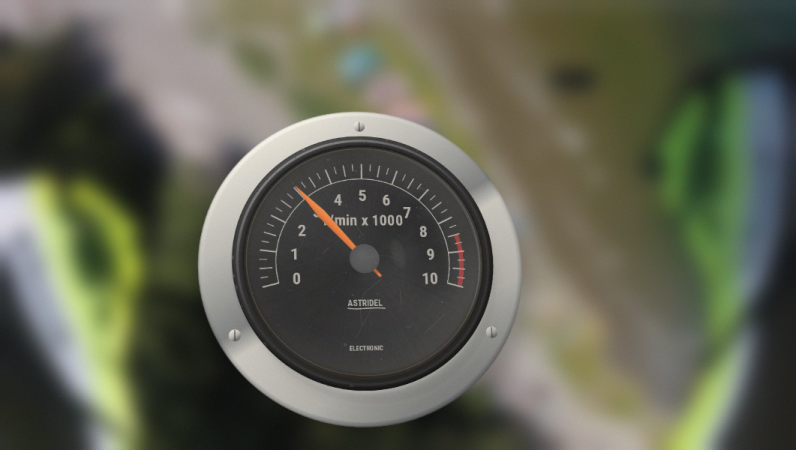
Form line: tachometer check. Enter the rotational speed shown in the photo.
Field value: 3000 rpm
